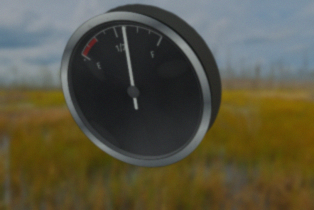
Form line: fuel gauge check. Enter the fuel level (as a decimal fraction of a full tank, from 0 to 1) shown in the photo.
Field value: 0.625
